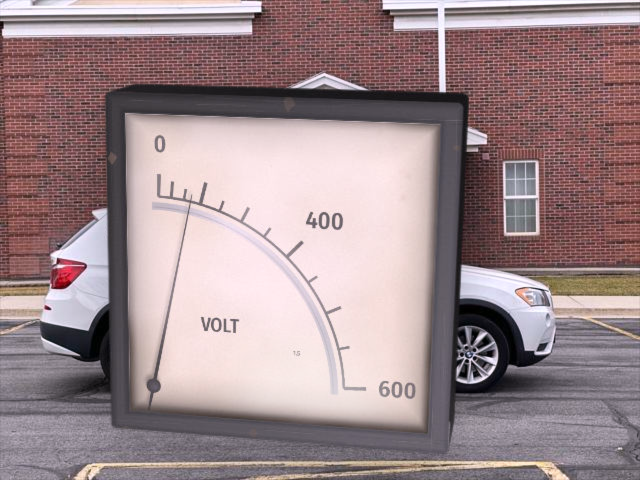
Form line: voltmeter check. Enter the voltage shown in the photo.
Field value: 175 V
